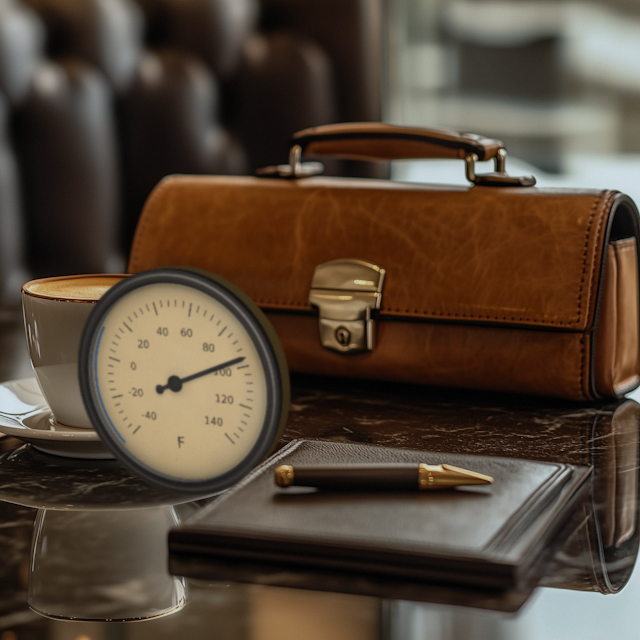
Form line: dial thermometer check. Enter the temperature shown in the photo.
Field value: 96 °F
